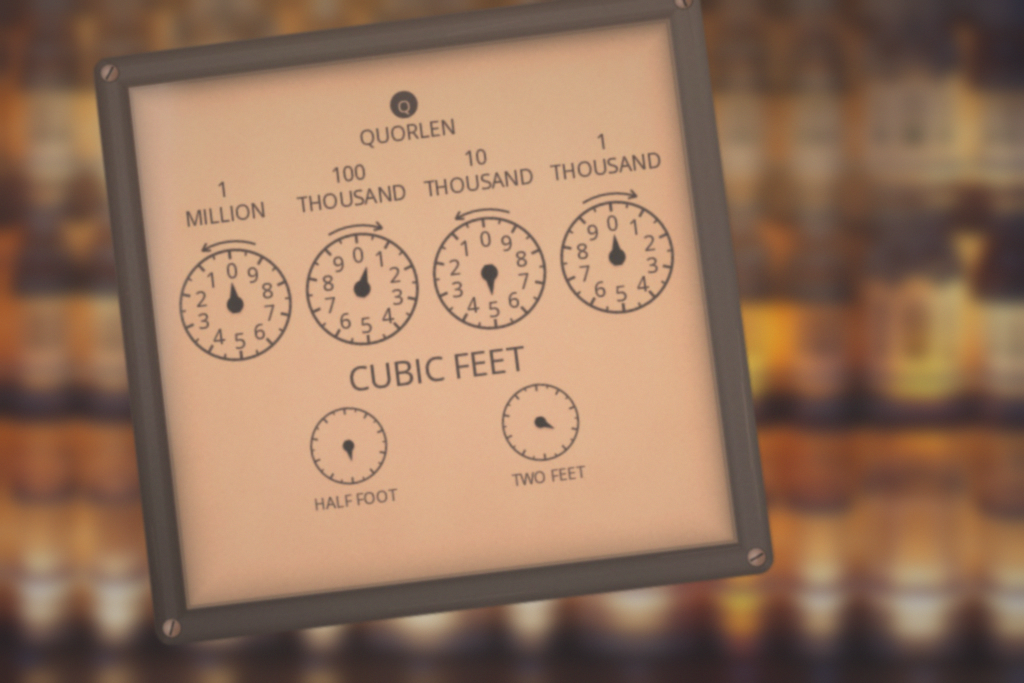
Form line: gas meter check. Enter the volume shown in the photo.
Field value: 5000 ft³
